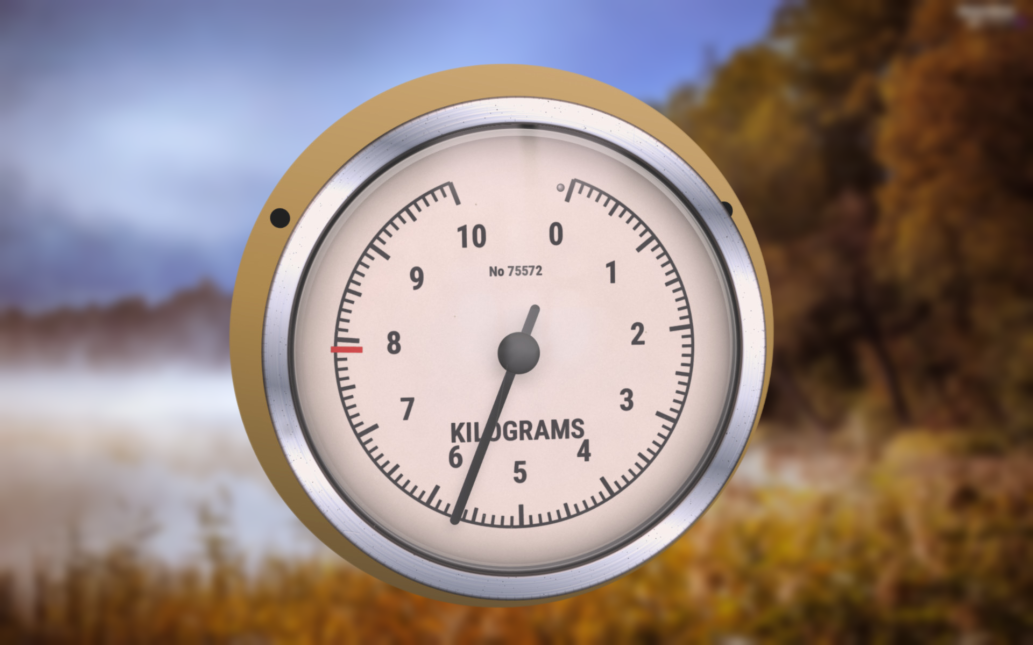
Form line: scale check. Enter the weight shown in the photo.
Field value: 5.7 kg
